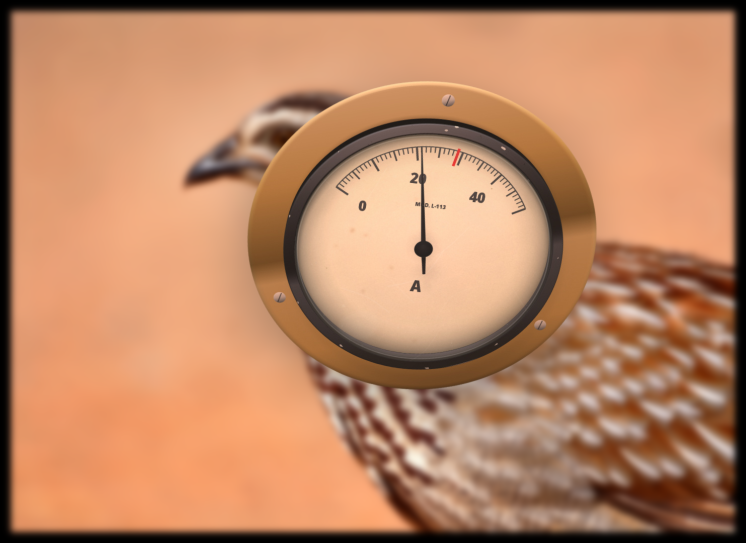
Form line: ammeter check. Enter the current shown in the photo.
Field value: 21 A
